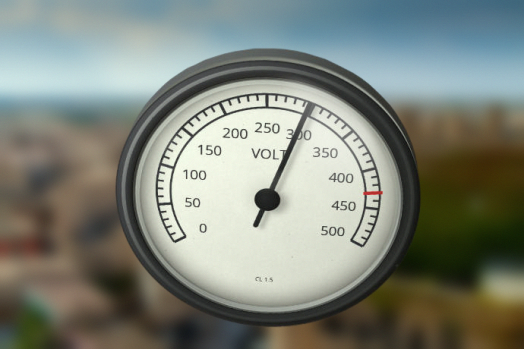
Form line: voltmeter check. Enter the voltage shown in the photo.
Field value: 295 V
